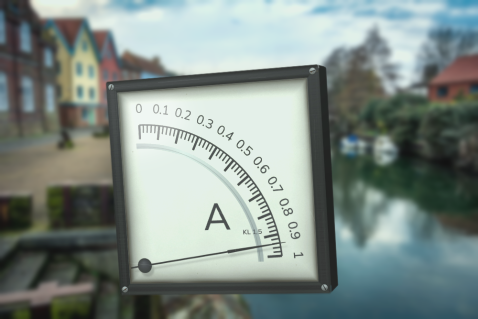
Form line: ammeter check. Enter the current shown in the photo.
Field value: 0.94 A
